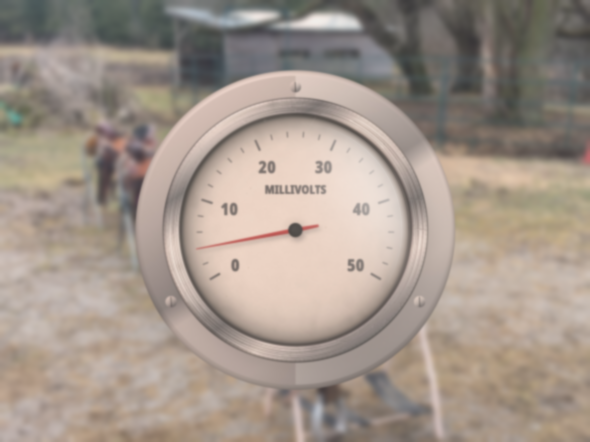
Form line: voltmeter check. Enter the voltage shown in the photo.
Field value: 4 mV
